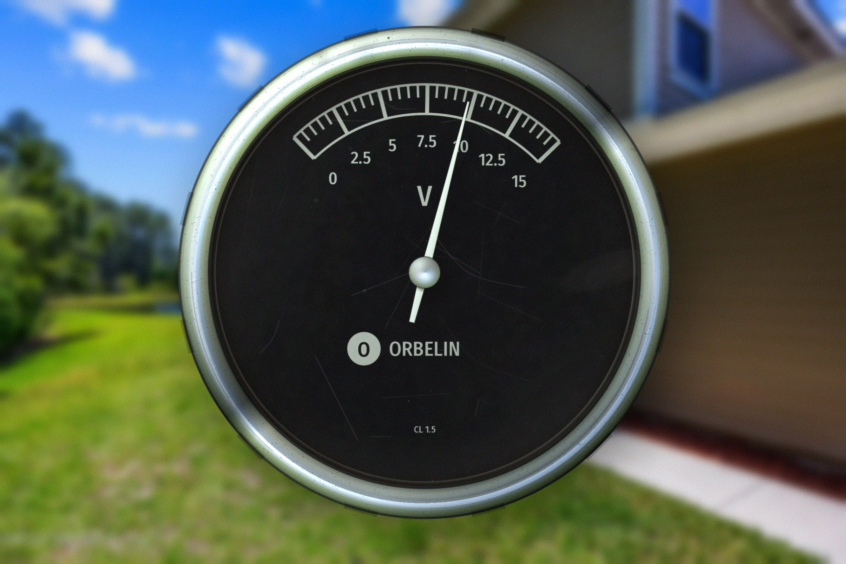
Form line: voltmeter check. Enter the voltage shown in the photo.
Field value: 9.75 V
